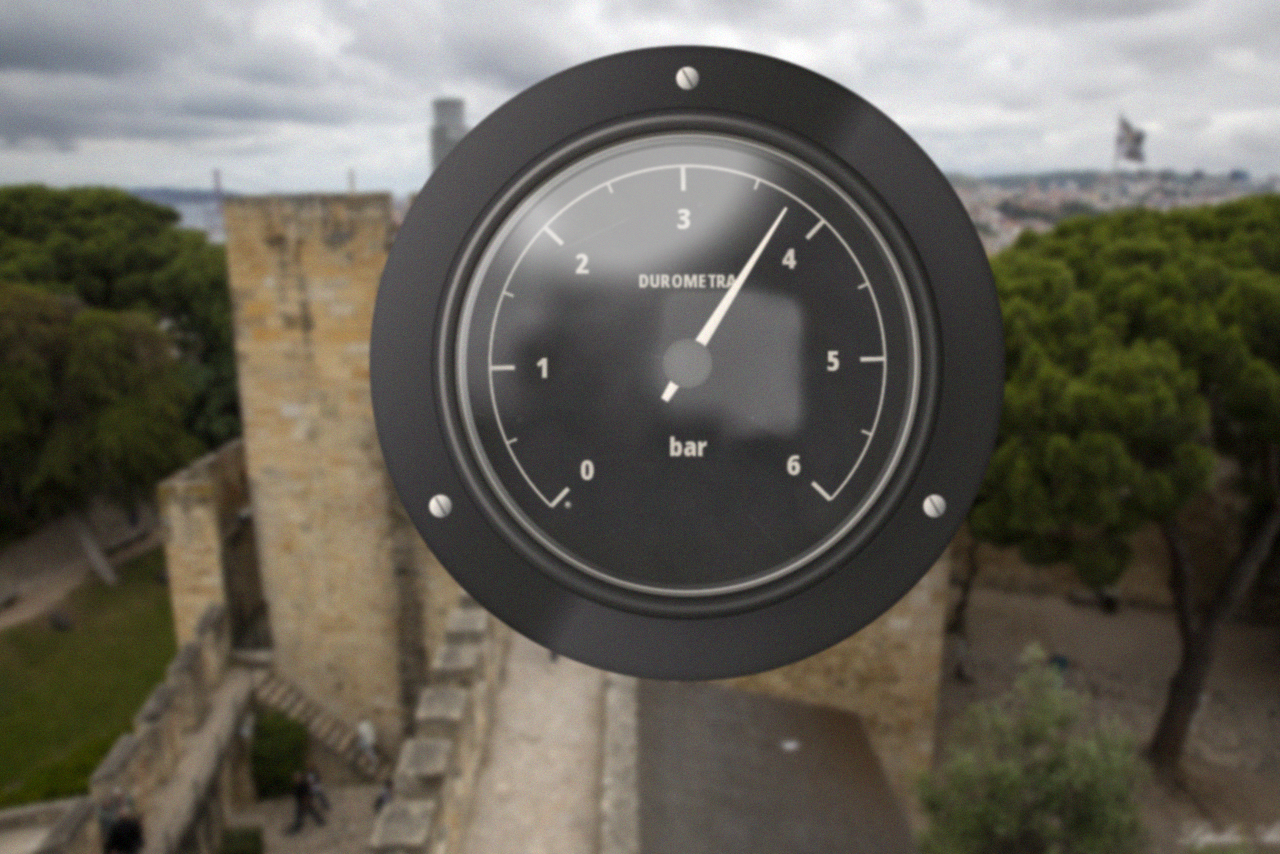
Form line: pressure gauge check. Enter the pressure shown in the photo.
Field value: 3.75 bar
